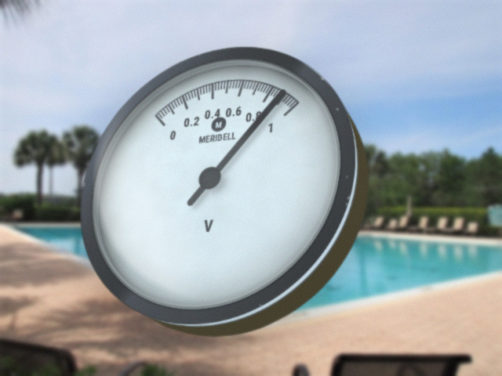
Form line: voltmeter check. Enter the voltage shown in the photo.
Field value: 0.9 V
